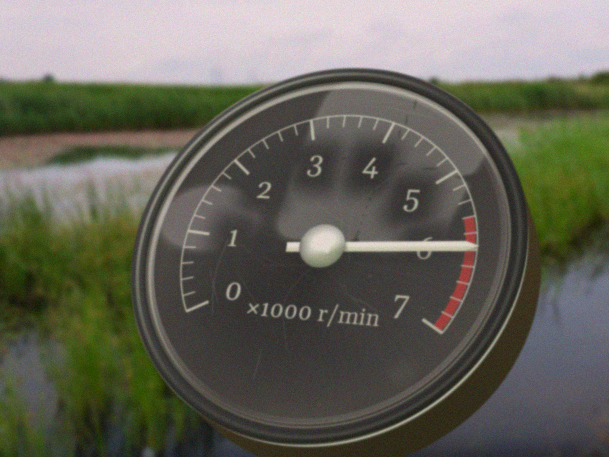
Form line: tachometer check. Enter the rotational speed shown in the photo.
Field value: 6000 rpm
